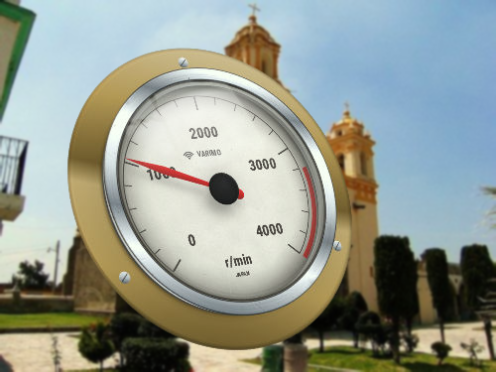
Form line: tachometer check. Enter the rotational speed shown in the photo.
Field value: 1000 rpm
